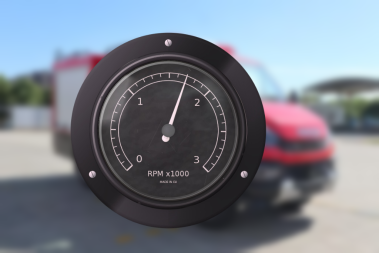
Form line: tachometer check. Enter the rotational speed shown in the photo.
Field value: 1700 rpm
